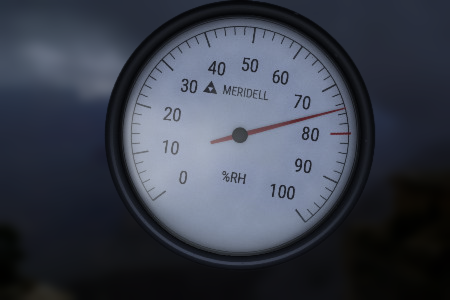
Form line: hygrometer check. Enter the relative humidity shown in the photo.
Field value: 75 %
